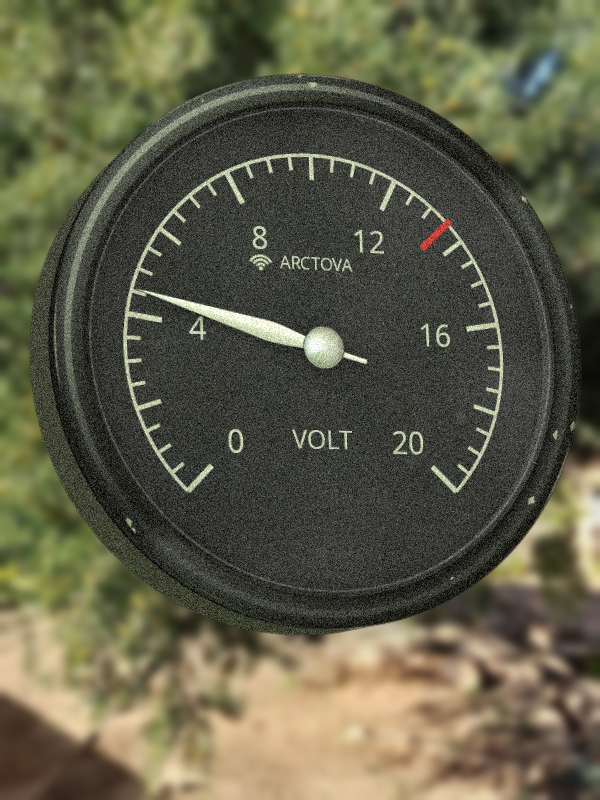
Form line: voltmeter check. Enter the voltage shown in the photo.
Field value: 4.5 V
